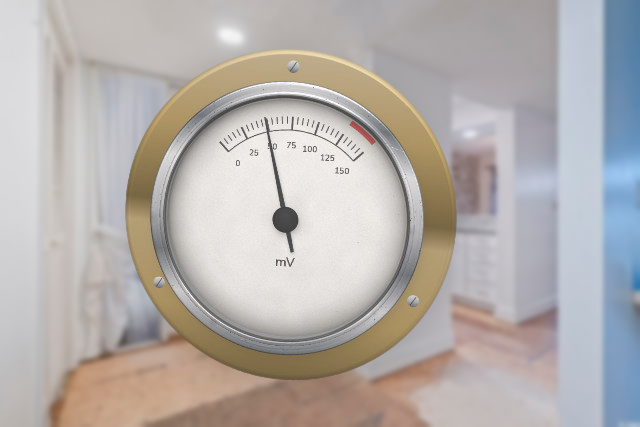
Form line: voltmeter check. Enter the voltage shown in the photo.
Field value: 50 mV
